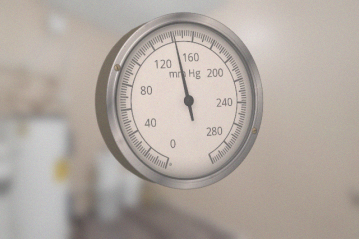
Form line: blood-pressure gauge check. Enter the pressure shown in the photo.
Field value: 140 mmHg
